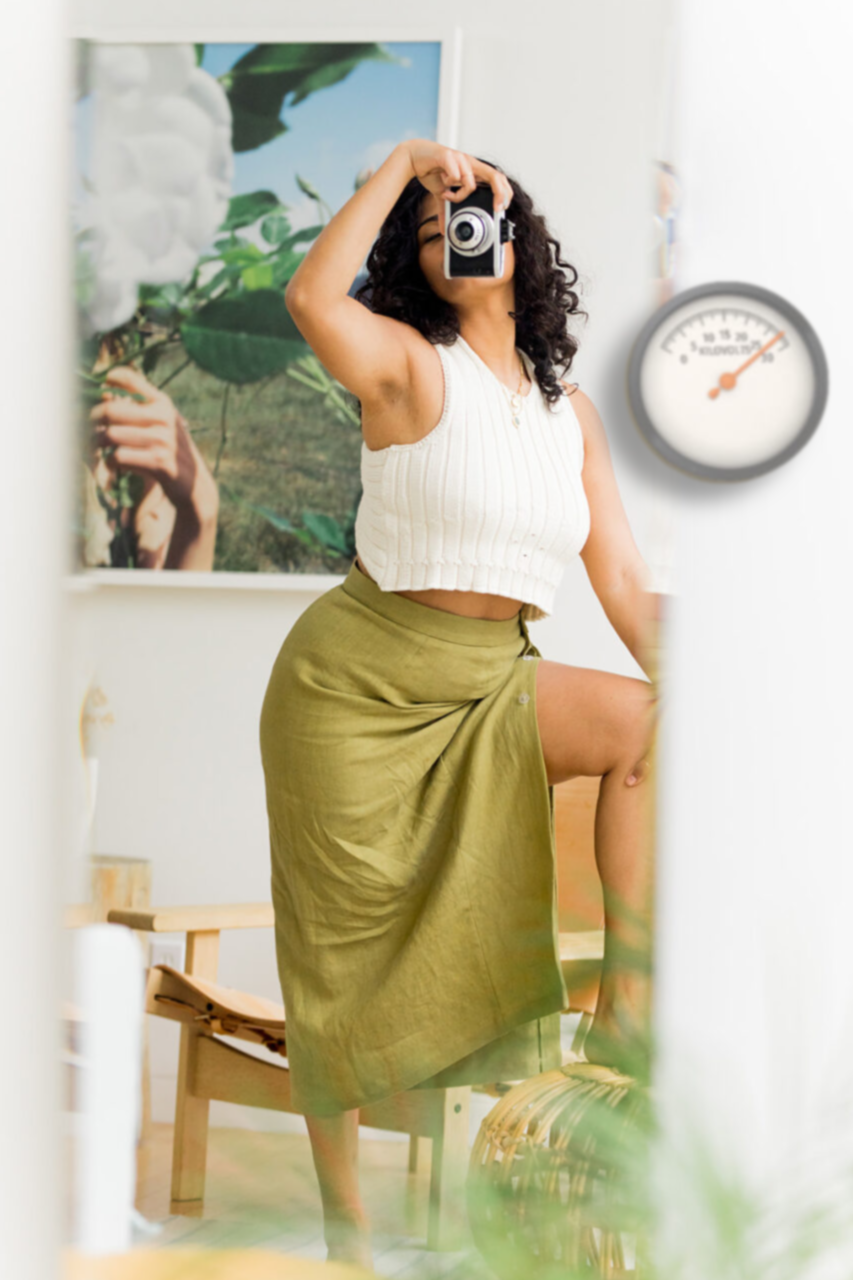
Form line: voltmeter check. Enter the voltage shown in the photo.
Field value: 27.5 kV
